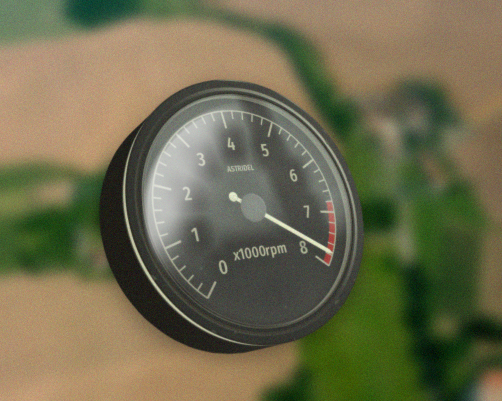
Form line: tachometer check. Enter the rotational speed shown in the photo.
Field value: 7800 rpm
